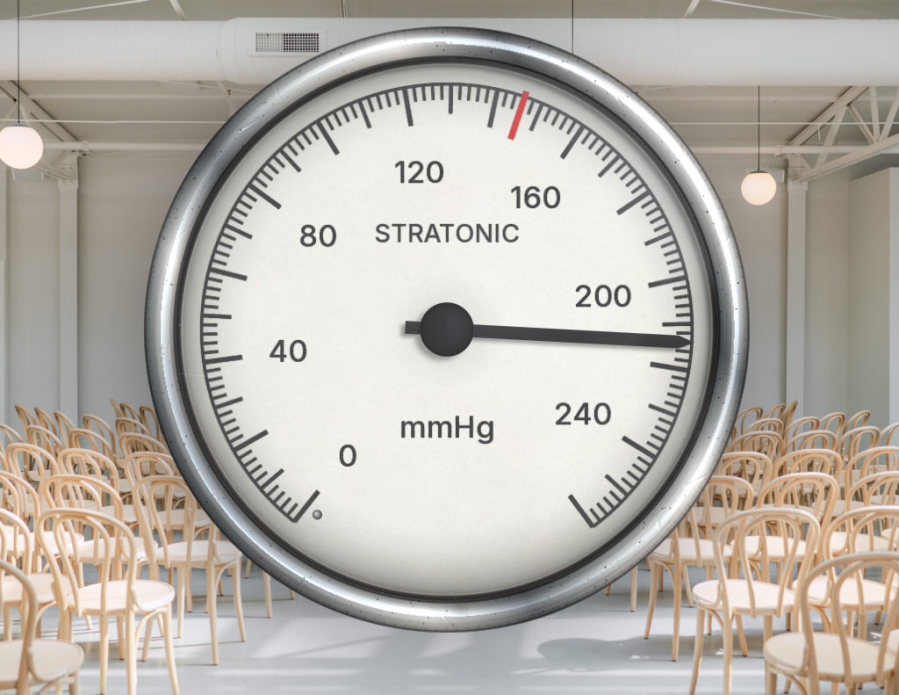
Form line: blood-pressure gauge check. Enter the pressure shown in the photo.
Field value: 214 mmHg
